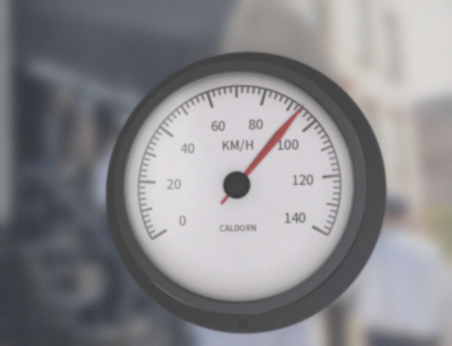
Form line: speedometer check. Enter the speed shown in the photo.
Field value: 94 km/h
